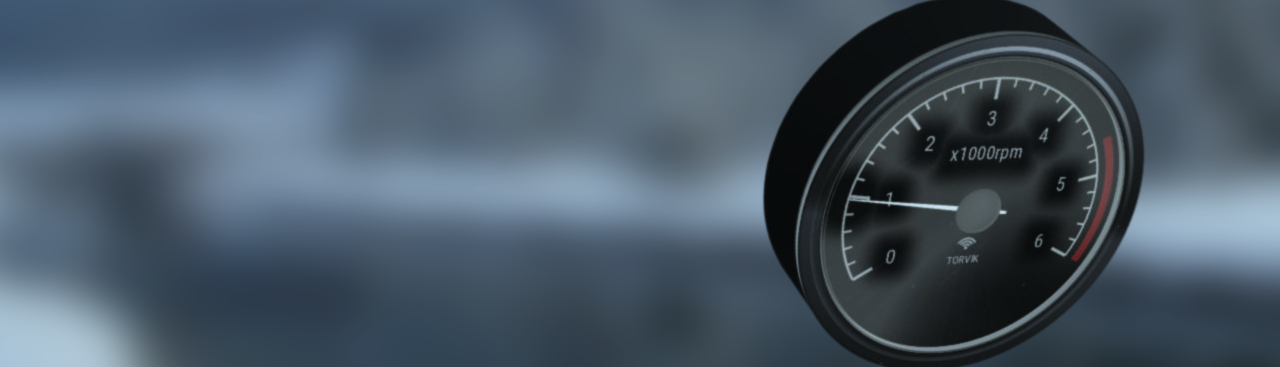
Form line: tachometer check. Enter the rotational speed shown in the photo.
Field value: 1000 rpm
